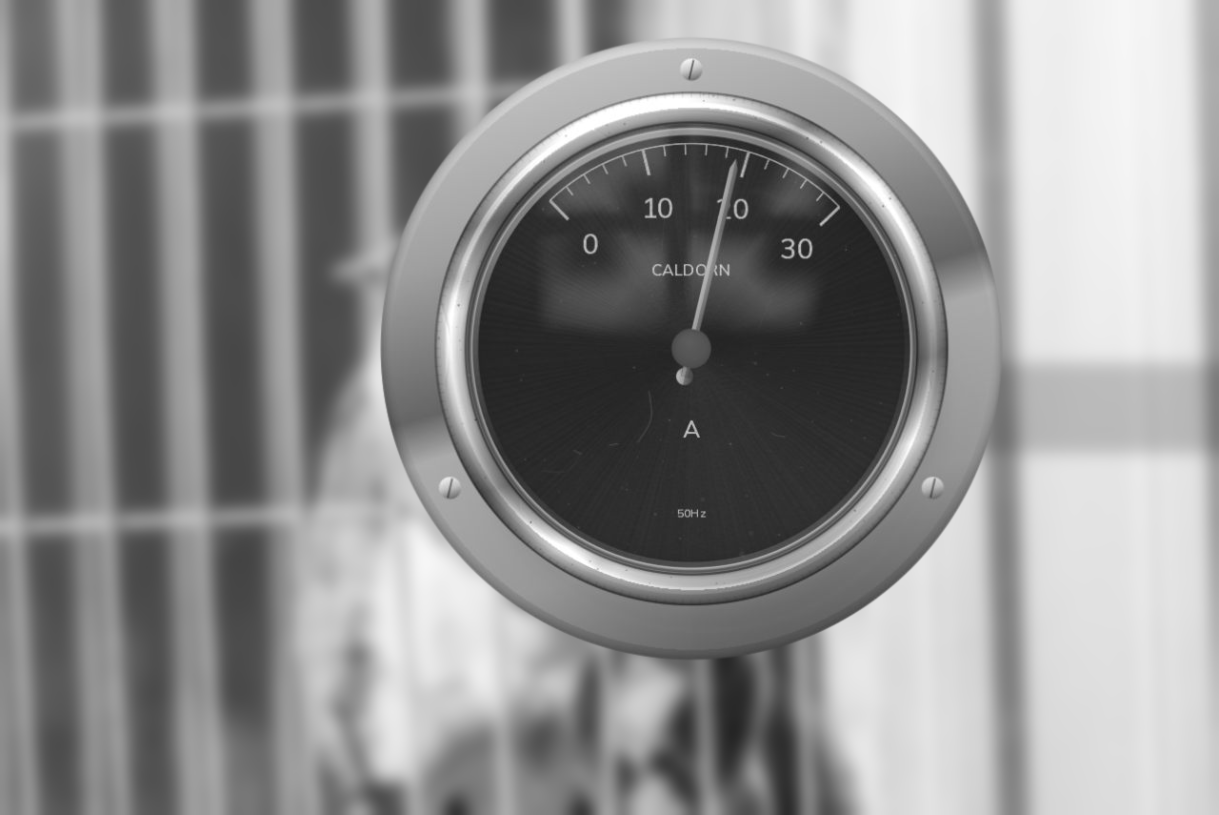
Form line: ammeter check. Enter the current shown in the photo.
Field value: 19 A
